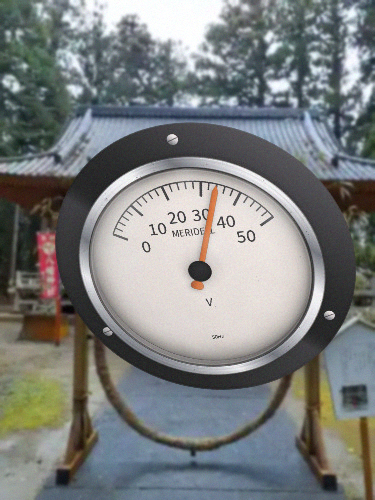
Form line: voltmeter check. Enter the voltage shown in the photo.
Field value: 34 V
